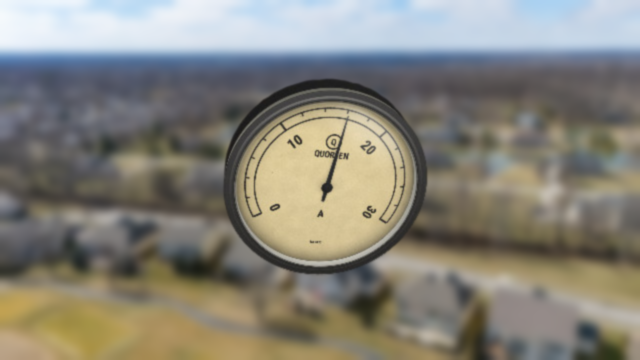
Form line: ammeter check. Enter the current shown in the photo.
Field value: 16 A
